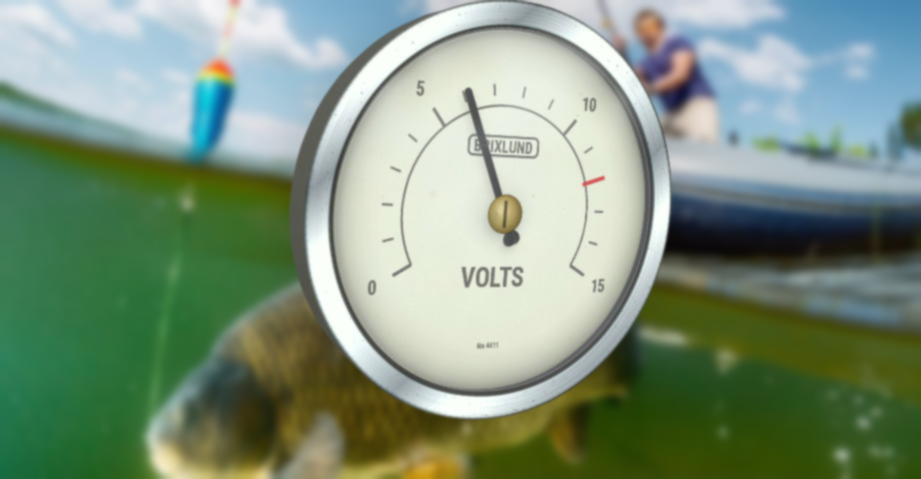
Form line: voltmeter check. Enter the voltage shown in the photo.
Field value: 6 V
